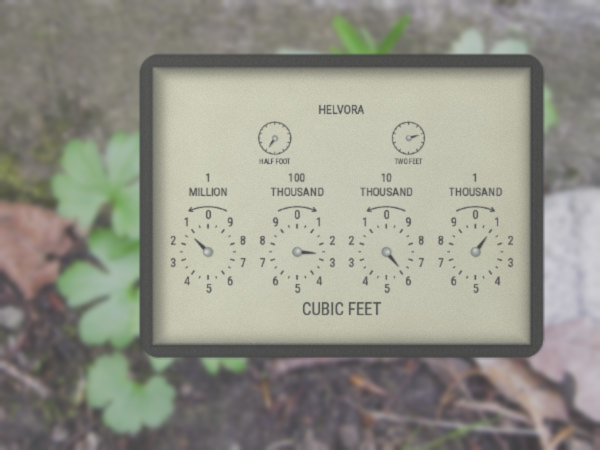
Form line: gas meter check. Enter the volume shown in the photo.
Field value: 126100 ft³
